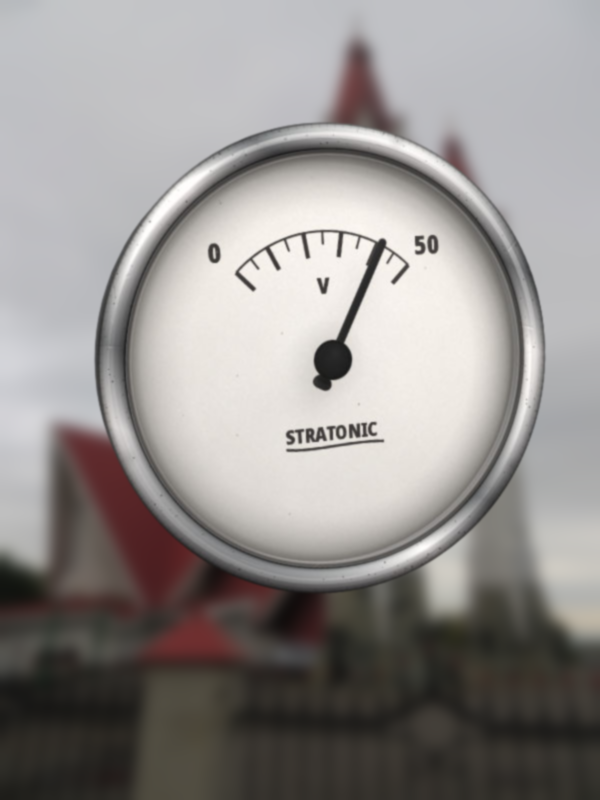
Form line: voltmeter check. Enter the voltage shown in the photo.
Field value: 40 V
